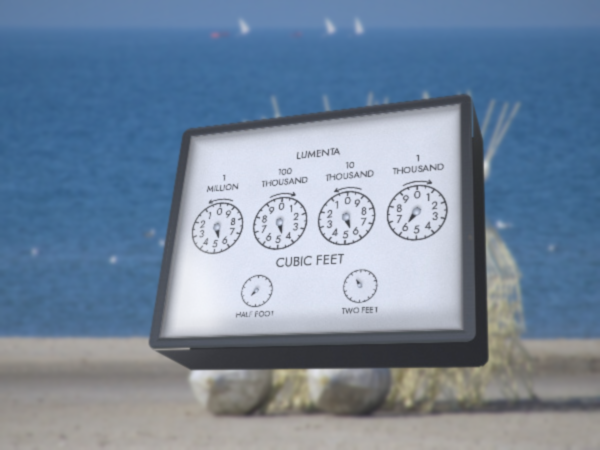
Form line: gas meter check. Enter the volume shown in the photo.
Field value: 545600 ft³
